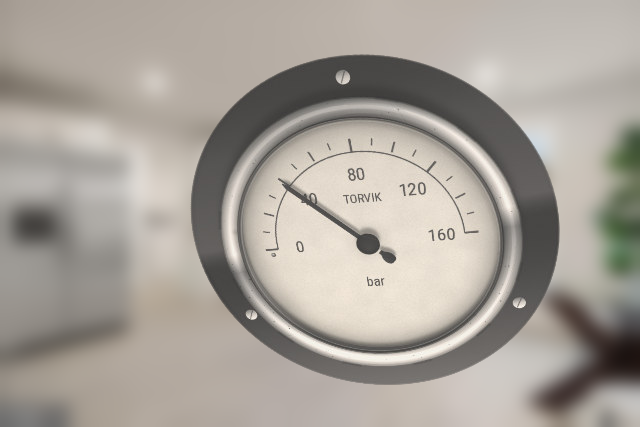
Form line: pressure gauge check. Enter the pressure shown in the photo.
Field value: 40 bar
